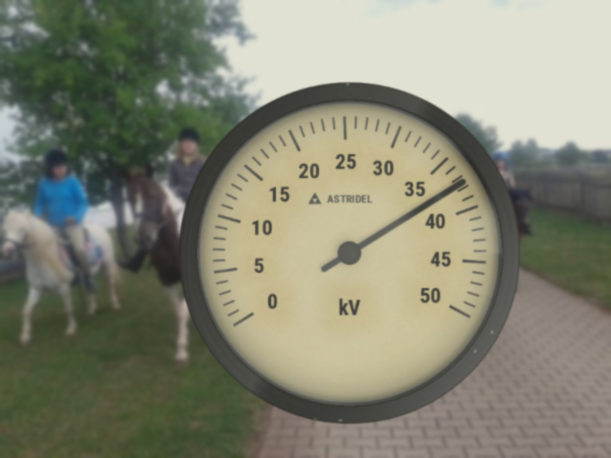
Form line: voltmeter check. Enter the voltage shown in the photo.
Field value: 37.5 kV
